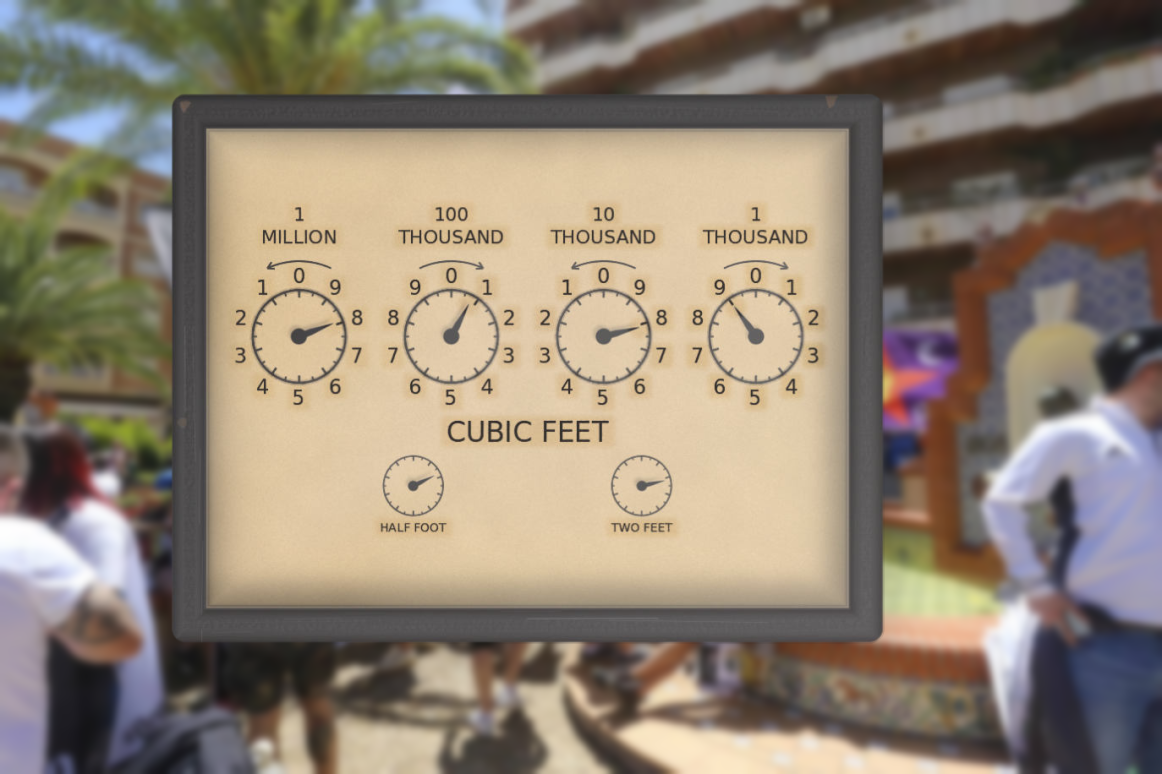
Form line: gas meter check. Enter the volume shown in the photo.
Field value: 807900 ft³
